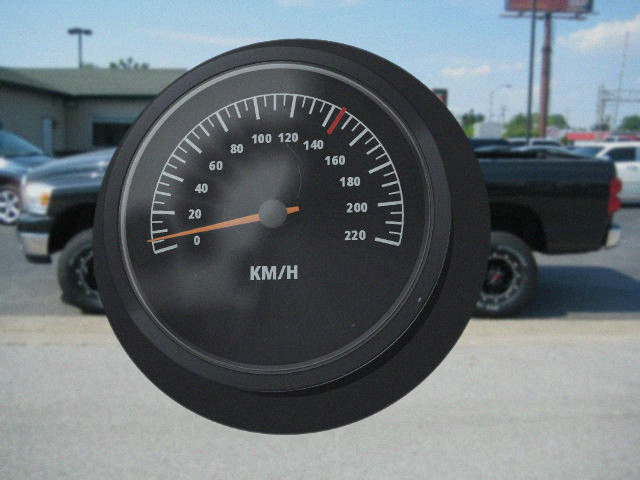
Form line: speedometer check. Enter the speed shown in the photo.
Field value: 5 km/h
